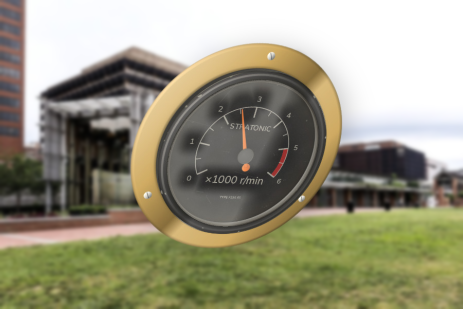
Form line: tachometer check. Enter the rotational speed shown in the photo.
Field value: 2500 rpm
